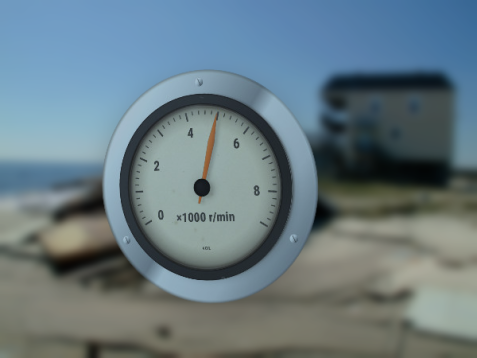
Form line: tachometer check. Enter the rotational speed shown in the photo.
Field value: 5000 rpm
